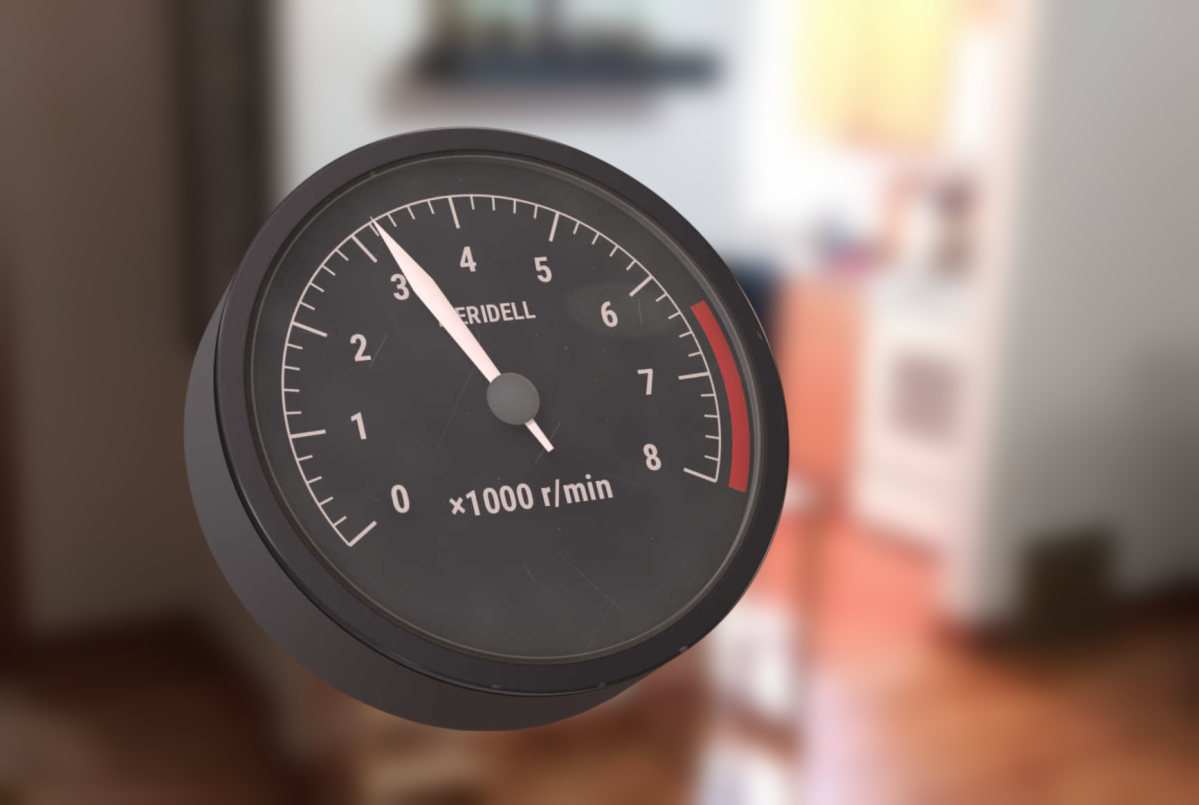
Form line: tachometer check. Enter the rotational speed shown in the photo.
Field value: 3200 rpm
